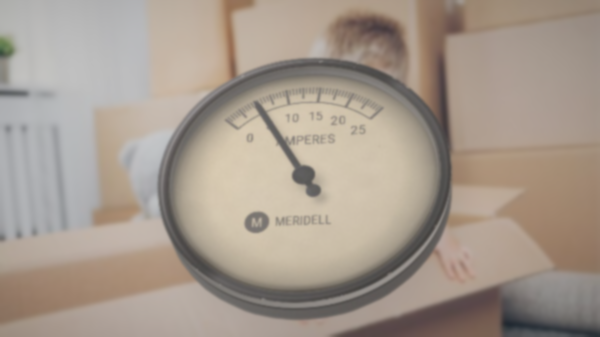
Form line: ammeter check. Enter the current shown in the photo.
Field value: 5 A
